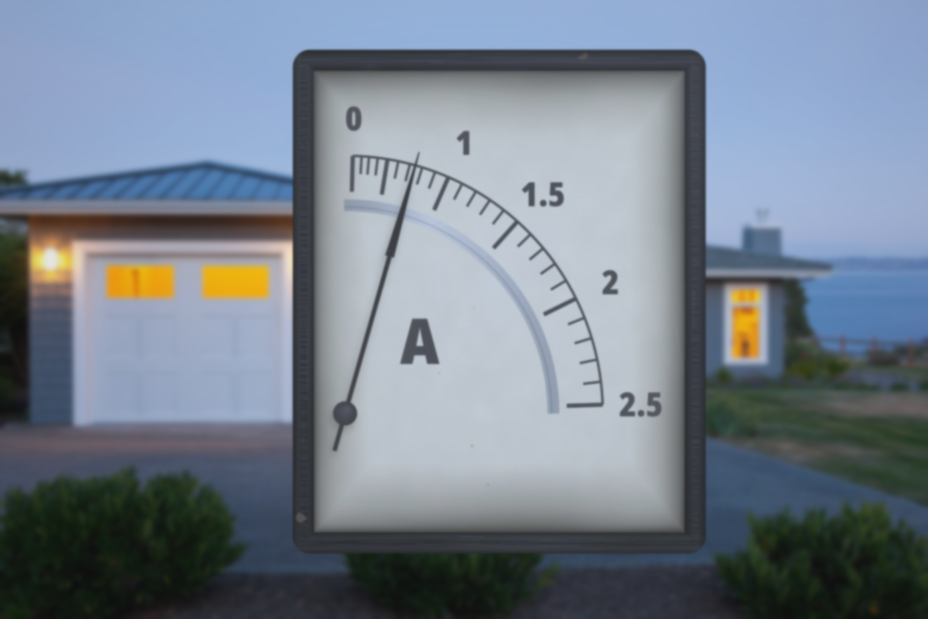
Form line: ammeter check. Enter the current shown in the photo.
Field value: 0.75 A
